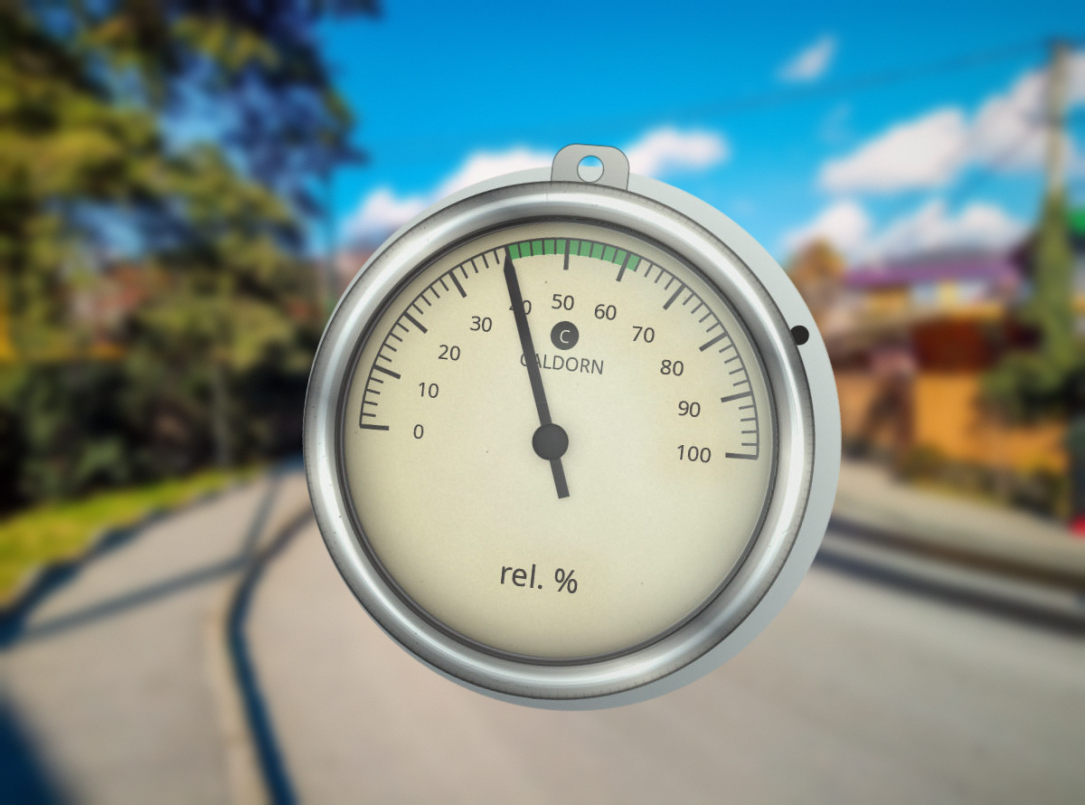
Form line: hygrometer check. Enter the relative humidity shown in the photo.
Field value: 40 %
